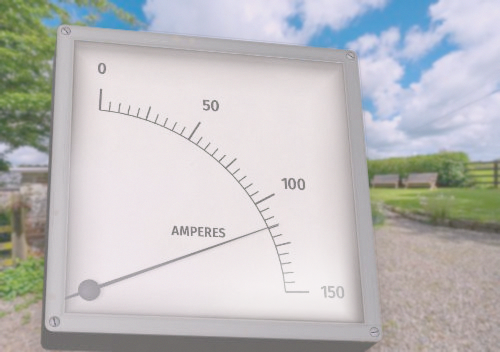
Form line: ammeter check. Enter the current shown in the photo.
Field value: 115 A
